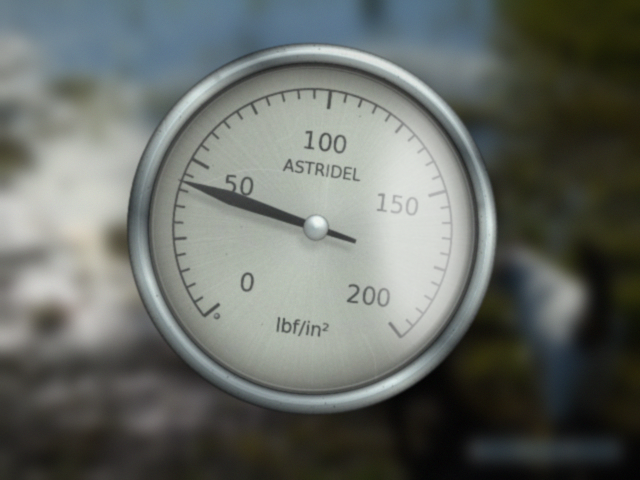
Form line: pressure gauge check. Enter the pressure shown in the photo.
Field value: 42.5 psi
